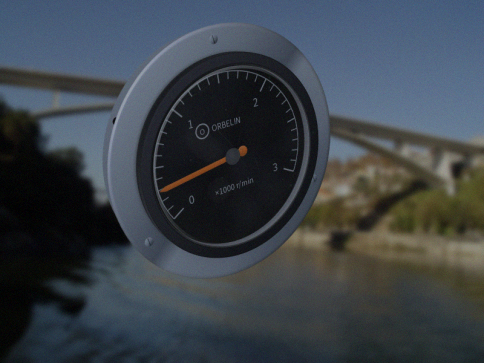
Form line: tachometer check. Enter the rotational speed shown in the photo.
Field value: 300 rpm
